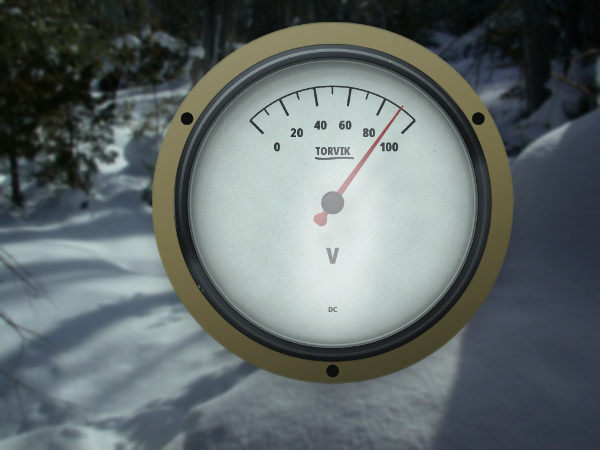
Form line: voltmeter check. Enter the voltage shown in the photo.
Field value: 90 V
